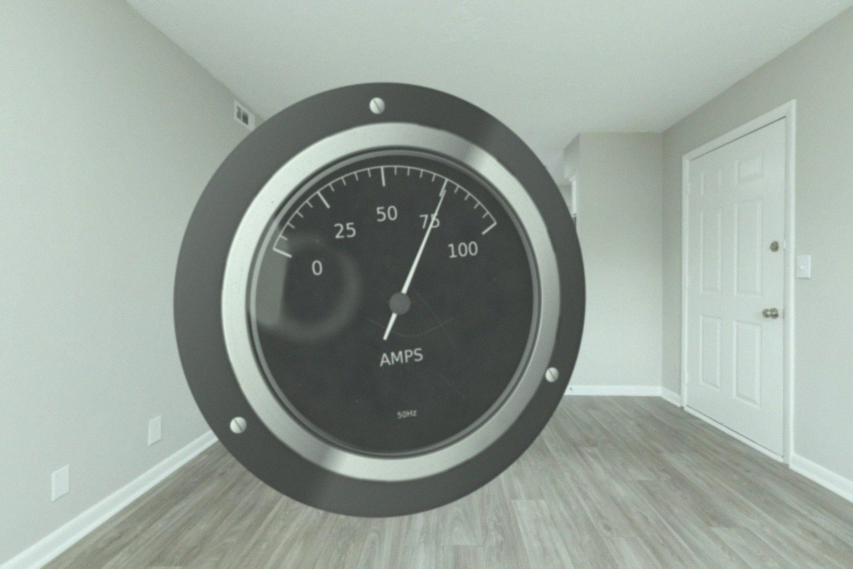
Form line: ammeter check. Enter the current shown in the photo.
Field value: 75 A
